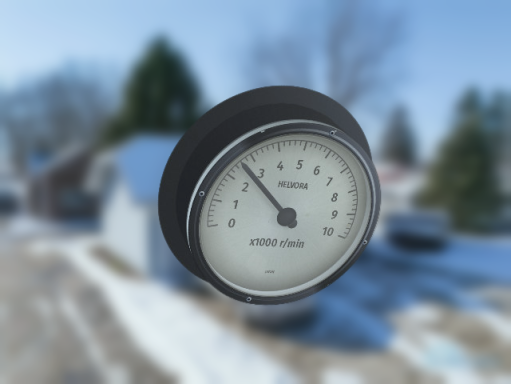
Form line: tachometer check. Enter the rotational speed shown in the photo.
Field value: 2600 rpm
